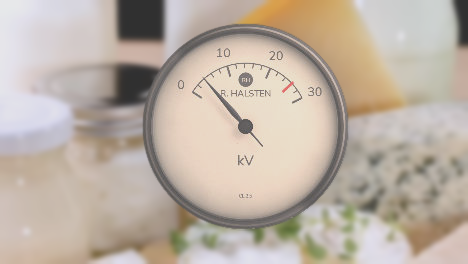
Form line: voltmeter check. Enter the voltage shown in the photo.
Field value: 4 kV
